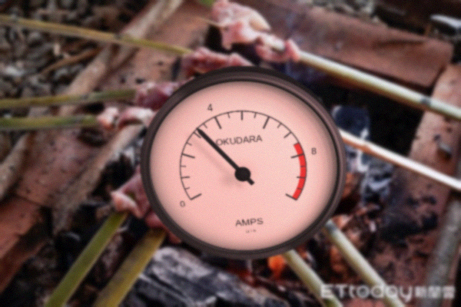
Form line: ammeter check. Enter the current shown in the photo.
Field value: 3.25 A
